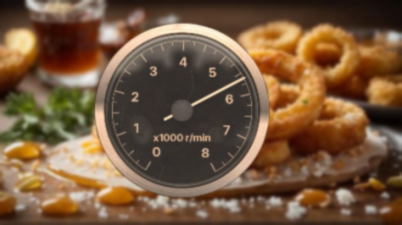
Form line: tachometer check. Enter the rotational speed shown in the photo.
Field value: 5625 rpm
